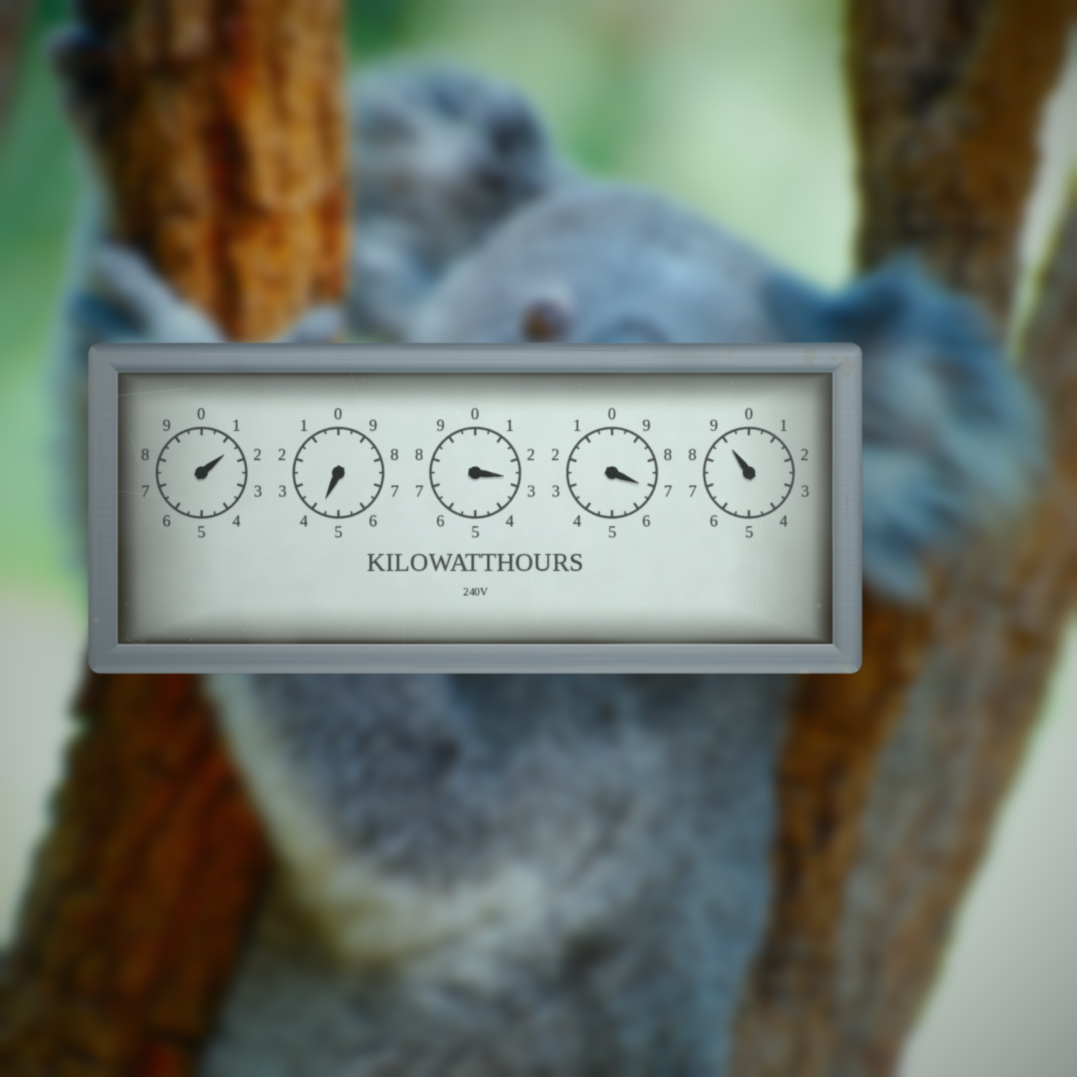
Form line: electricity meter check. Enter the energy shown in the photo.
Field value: 14269 kWh
